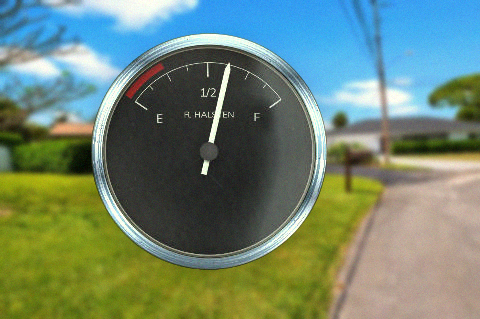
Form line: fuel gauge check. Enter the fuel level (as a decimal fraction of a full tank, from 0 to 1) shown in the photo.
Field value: 0.625
